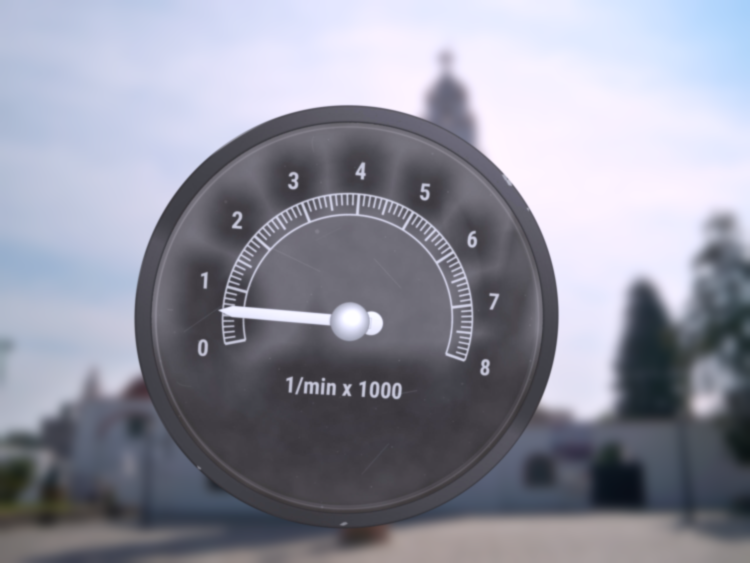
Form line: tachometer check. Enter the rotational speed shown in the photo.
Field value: 600 rpm
